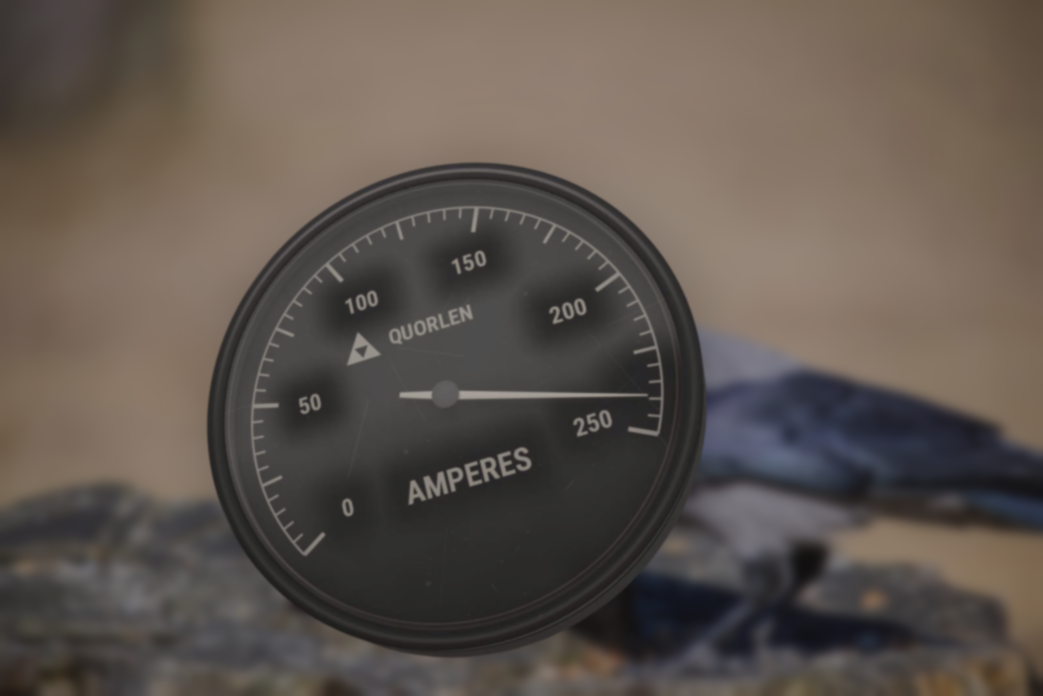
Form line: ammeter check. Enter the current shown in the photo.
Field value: 240 A
